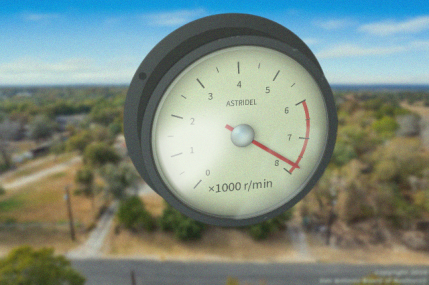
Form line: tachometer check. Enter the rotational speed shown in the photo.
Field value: 7750 rpm
